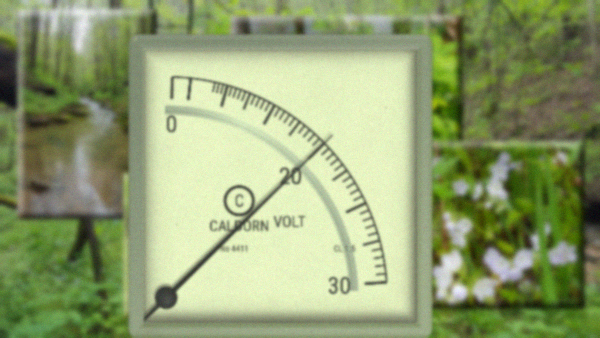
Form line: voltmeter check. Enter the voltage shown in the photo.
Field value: 20 V
